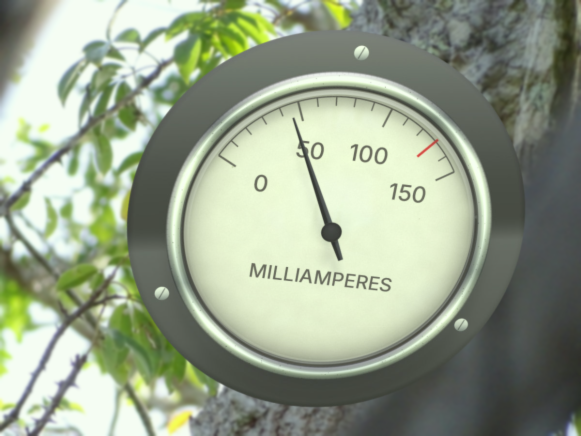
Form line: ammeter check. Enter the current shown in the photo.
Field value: 45 mA
